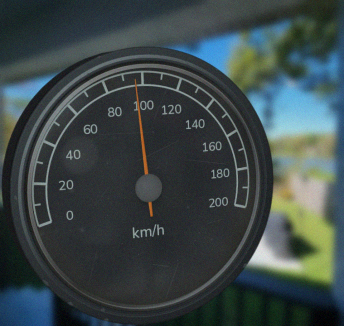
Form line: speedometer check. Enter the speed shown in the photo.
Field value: 95 km/h
